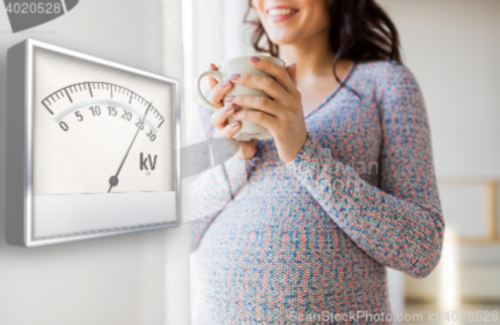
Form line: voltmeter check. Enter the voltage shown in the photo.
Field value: 25 kV
